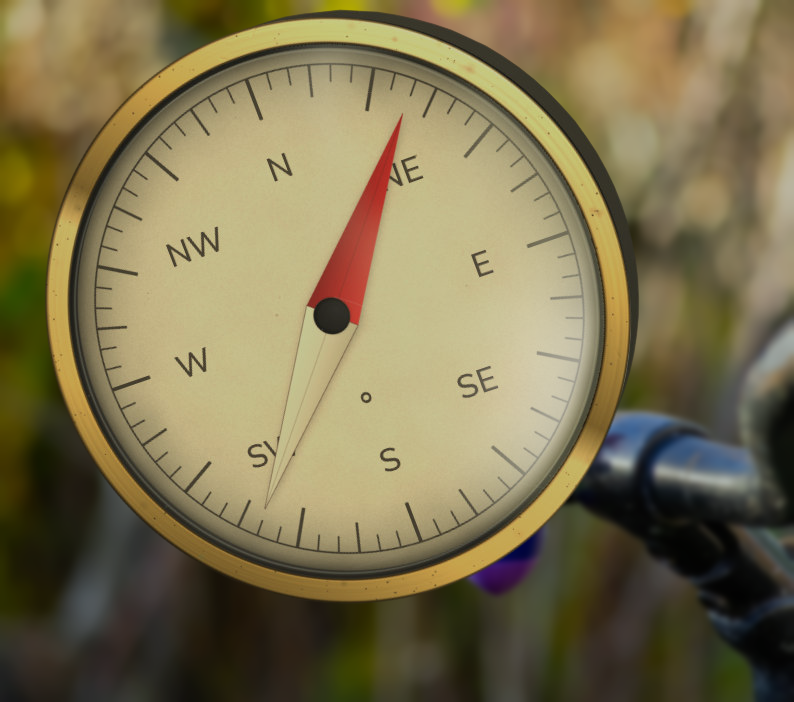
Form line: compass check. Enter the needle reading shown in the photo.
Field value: 40 °
